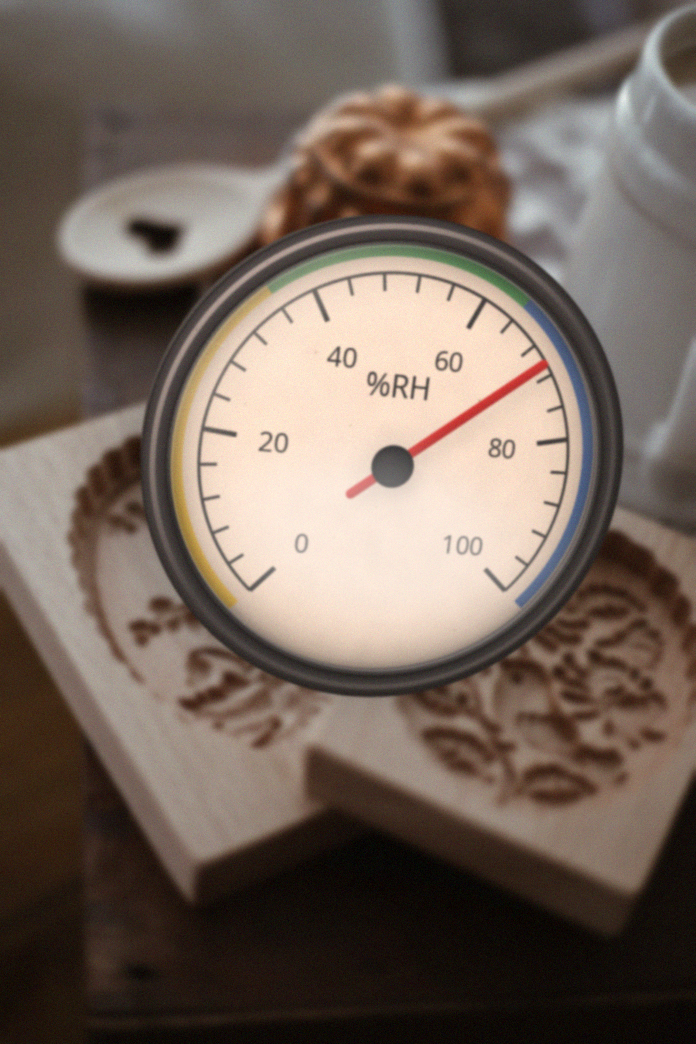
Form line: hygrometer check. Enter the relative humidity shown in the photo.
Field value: 70 %
